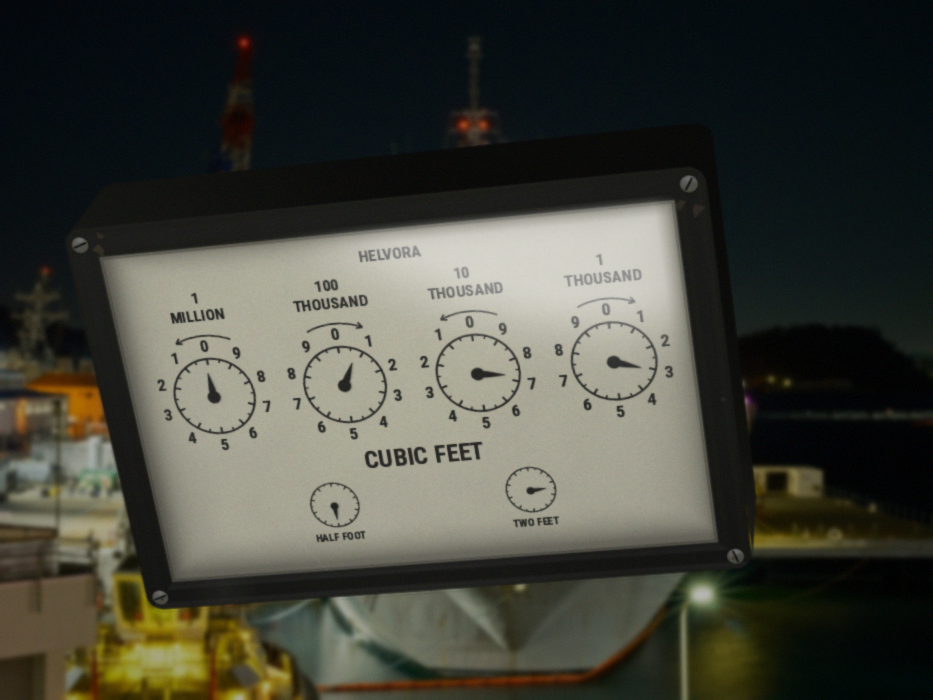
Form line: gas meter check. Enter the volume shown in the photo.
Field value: 7300 ft³
